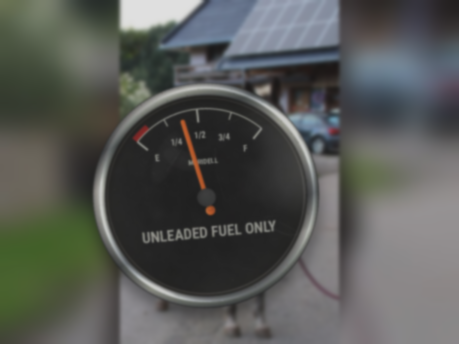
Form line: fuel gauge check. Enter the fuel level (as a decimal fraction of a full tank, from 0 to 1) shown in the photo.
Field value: 0.375
